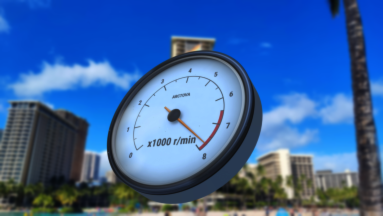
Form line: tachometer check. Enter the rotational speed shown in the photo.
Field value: 7750 rpm
